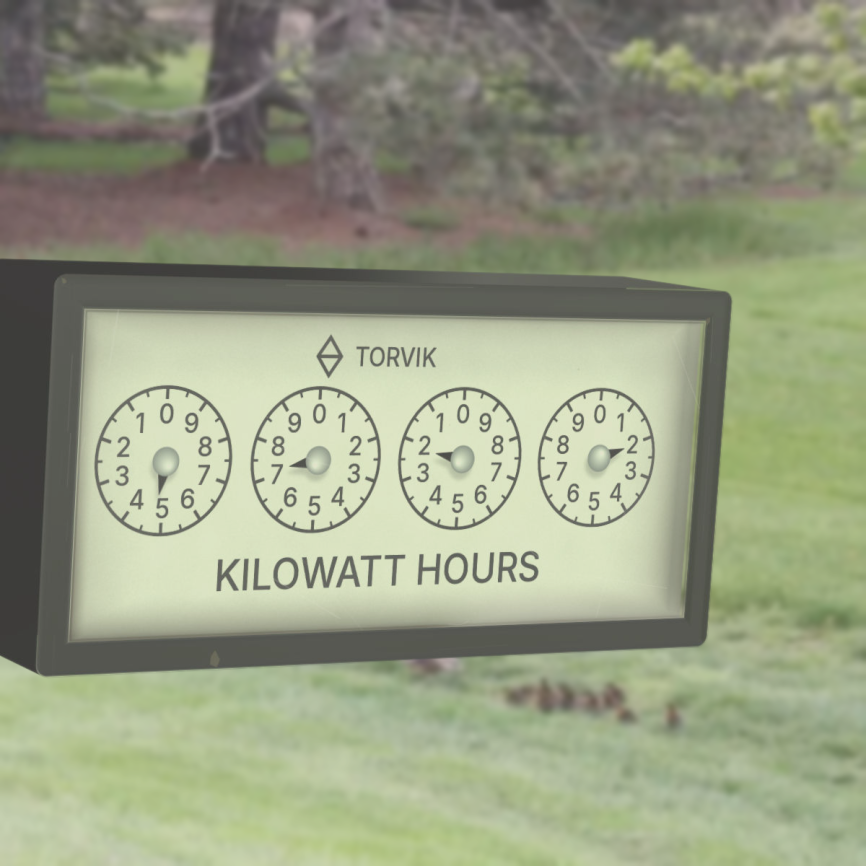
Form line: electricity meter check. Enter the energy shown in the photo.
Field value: 4722 kWh
